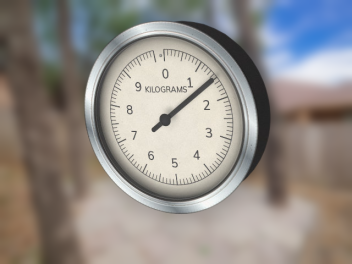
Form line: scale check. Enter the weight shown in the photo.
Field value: 1.5 kg
